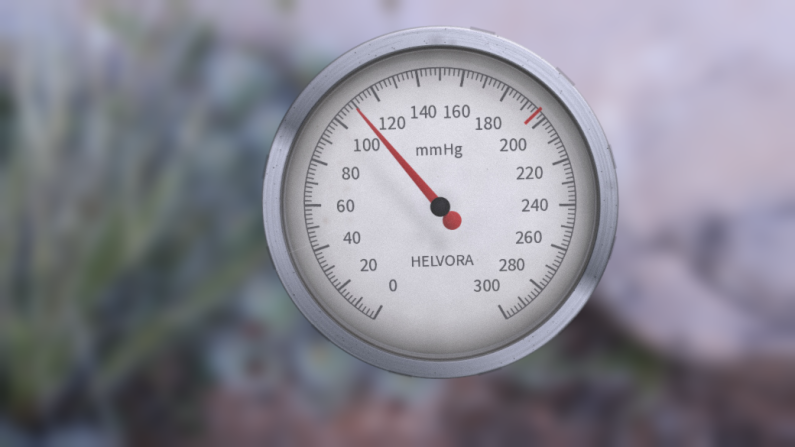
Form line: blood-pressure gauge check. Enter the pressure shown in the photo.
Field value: 110 mmHg
